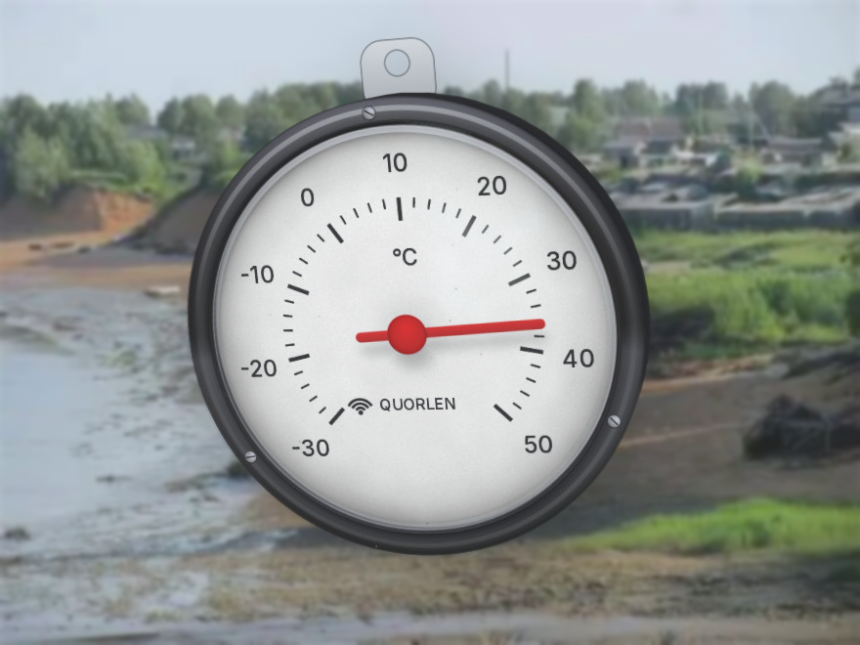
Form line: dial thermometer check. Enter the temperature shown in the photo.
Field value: 36 °C
